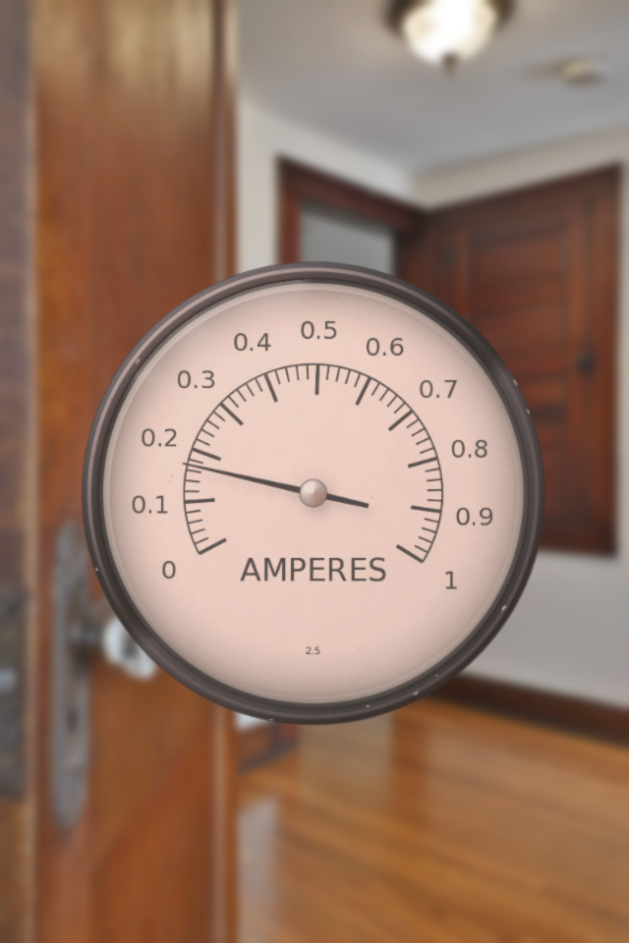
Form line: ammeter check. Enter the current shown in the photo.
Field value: 0.17 A
